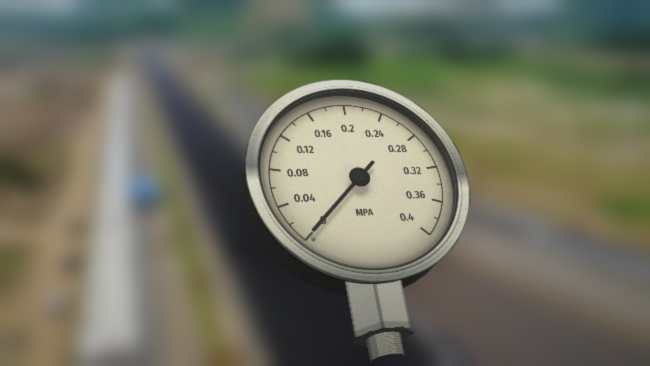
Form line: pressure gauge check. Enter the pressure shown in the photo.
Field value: 0 MPa
